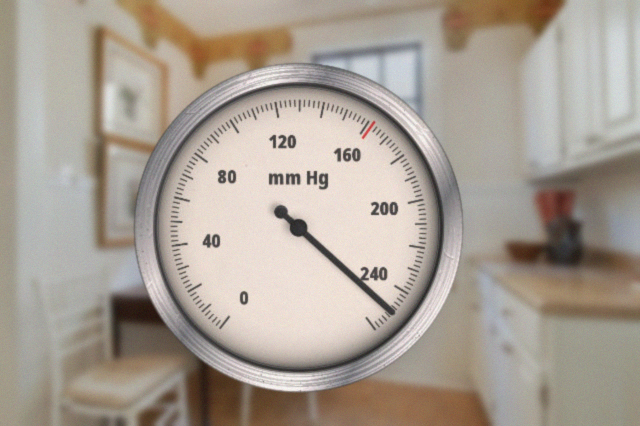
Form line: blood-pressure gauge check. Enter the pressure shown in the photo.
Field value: 250 mmHg
